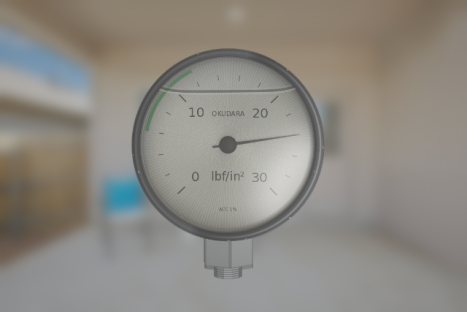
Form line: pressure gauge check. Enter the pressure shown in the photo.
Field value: 24 psi
